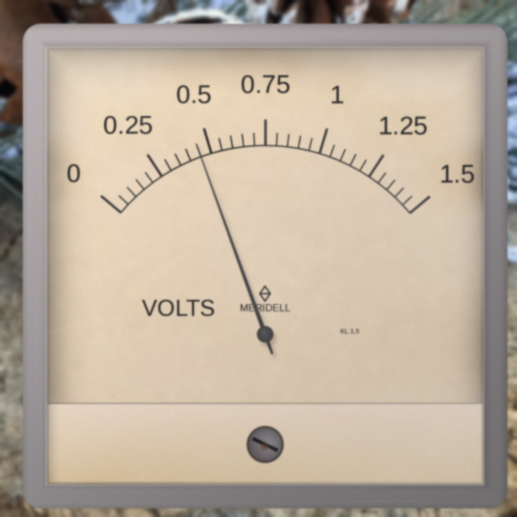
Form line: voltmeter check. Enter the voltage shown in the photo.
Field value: 0.45 V
